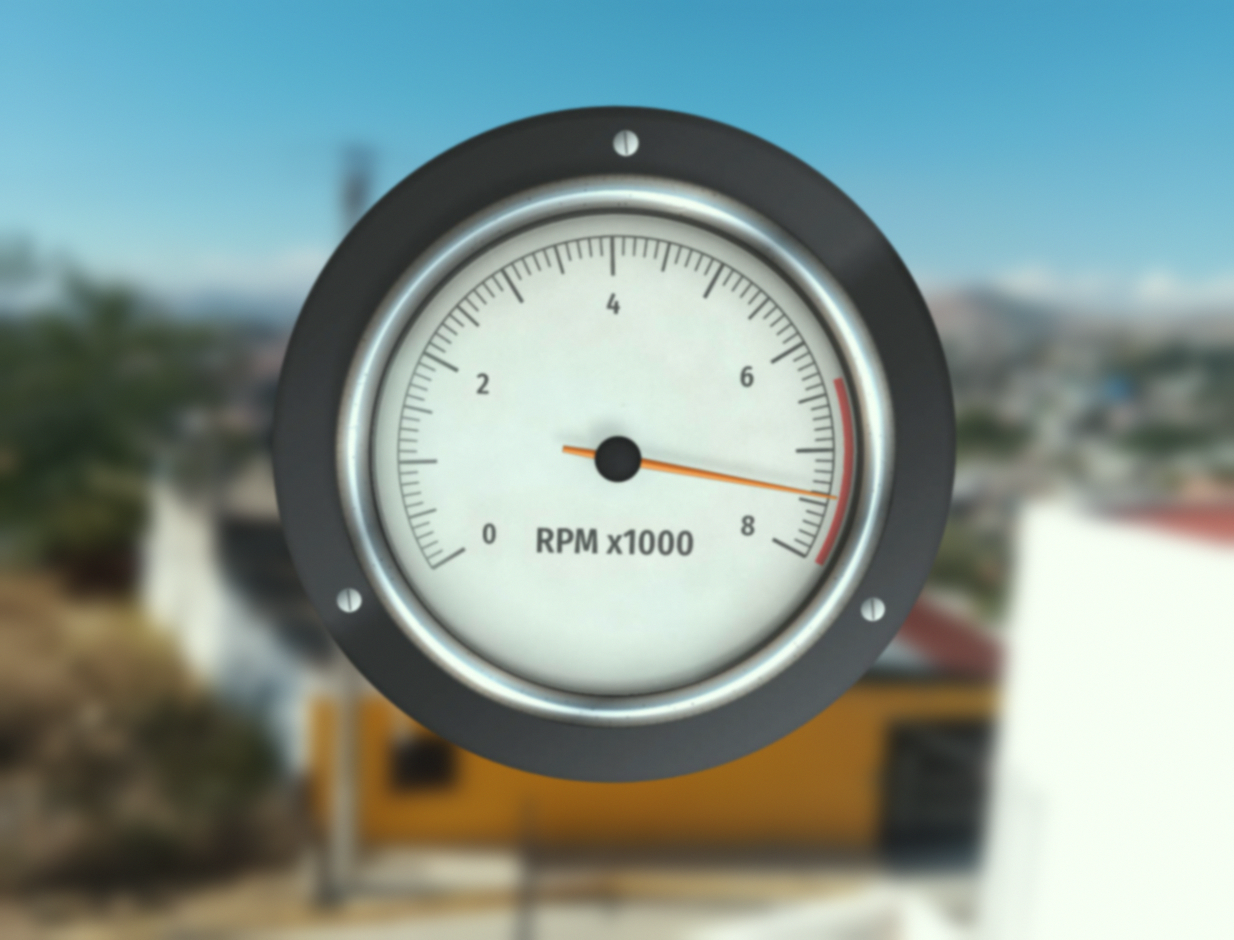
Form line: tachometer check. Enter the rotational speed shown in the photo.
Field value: 7400 rpm
